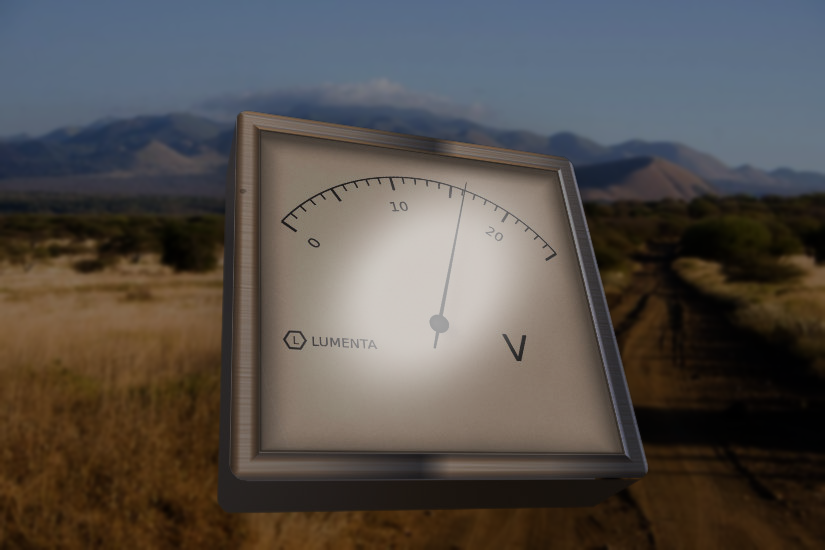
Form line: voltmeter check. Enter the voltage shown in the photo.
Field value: 16 V
